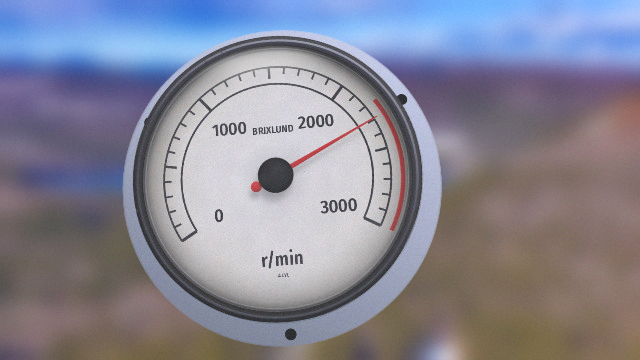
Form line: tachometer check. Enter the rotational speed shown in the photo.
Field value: 2300 rpm
